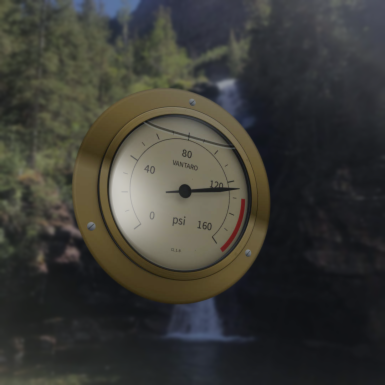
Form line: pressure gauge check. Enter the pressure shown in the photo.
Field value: 125 psi
